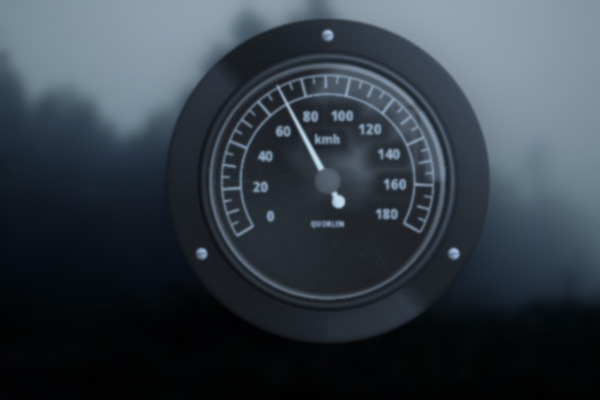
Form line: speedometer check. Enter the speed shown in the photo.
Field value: 70 km/h
